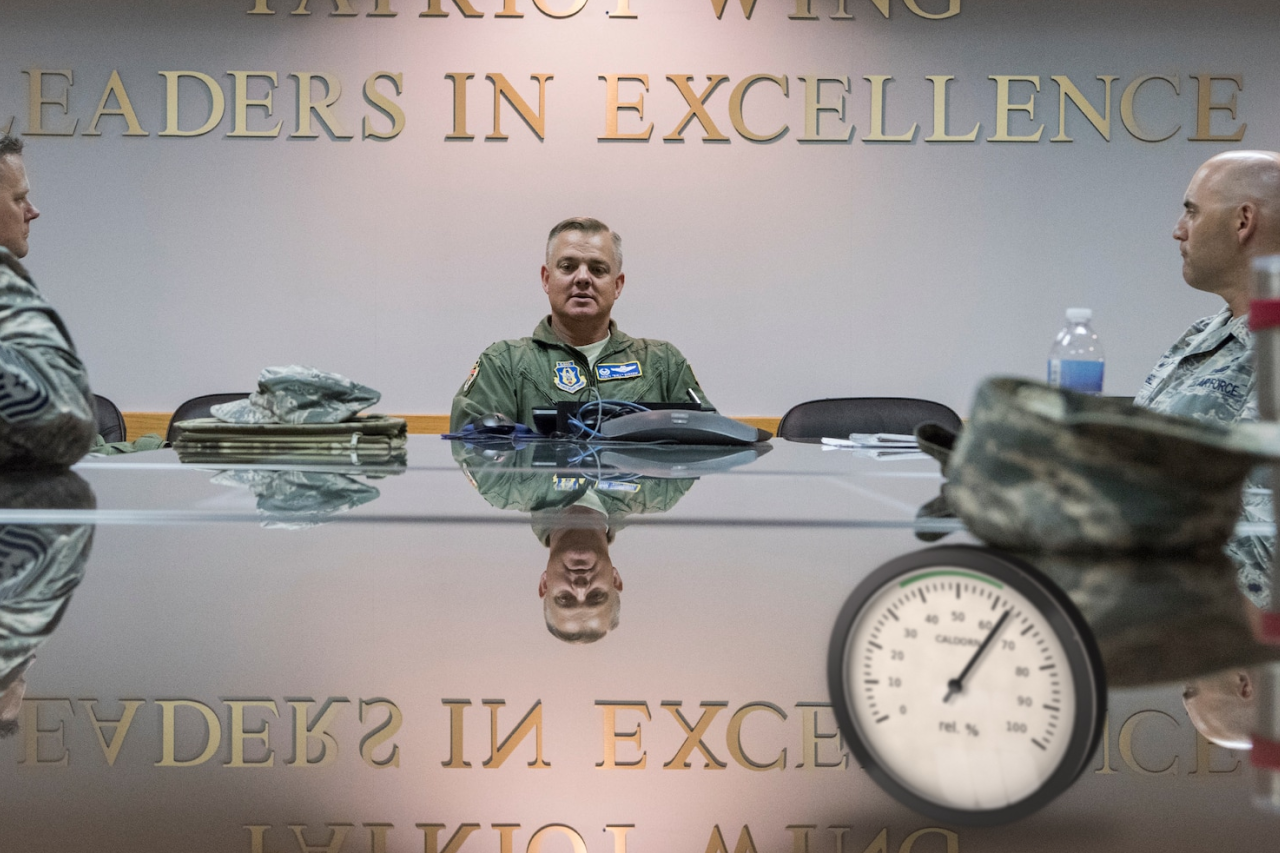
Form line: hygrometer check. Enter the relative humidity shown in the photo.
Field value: 64 %
